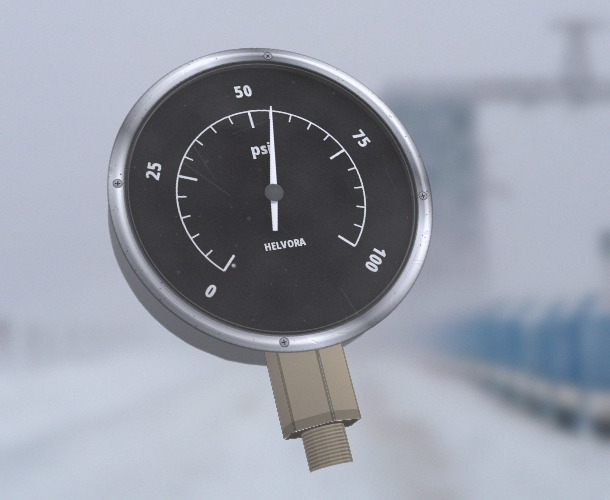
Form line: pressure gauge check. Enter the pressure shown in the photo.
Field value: 55 psi
